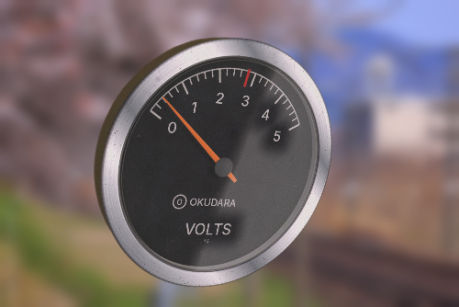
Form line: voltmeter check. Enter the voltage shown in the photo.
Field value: 0.4 V
